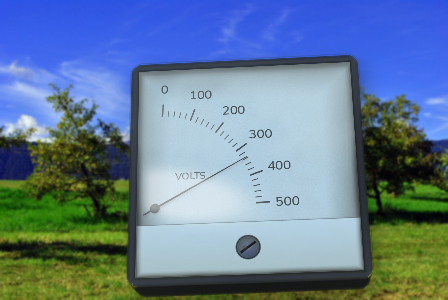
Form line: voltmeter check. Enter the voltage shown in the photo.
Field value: 340 V
